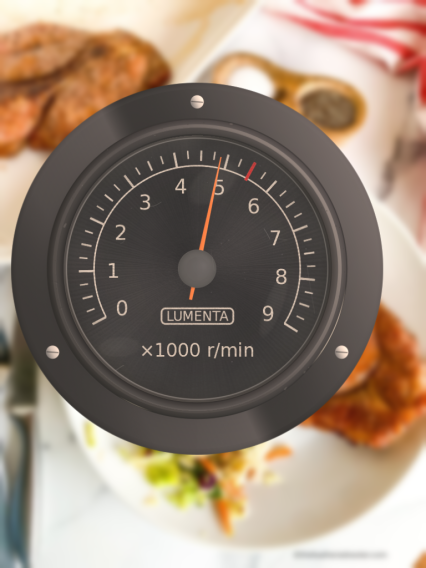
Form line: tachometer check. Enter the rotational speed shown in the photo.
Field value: 4875 rpm
